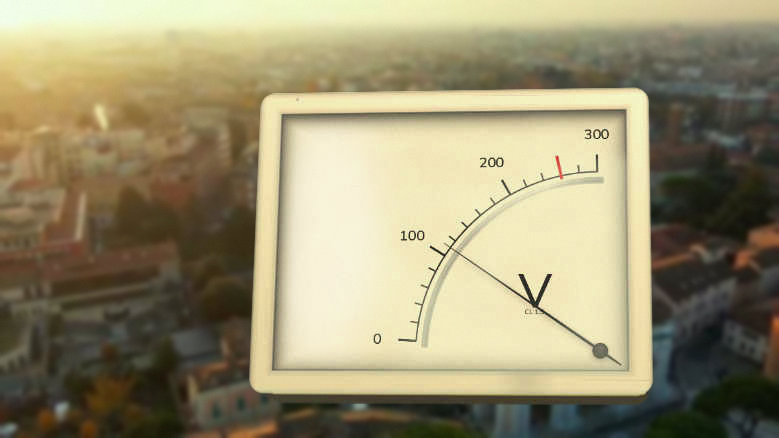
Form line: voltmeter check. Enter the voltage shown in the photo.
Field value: 110 V
